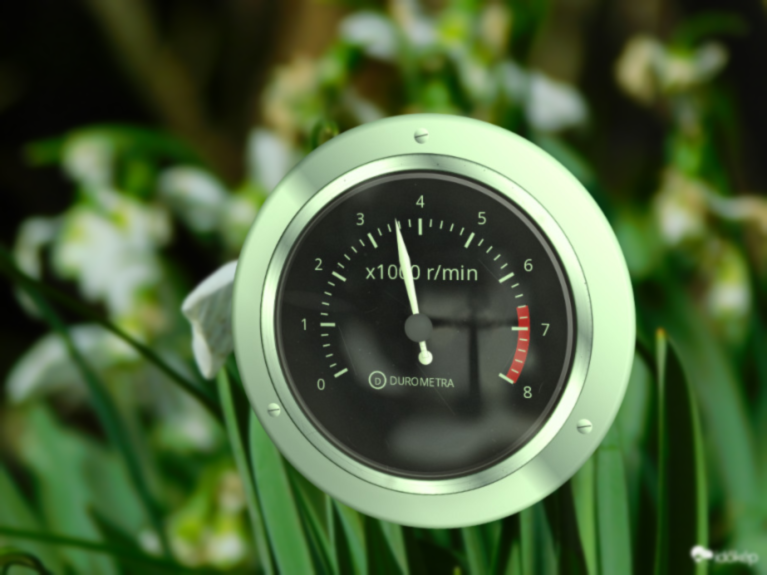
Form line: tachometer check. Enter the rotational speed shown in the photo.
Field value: 3600 rpm
